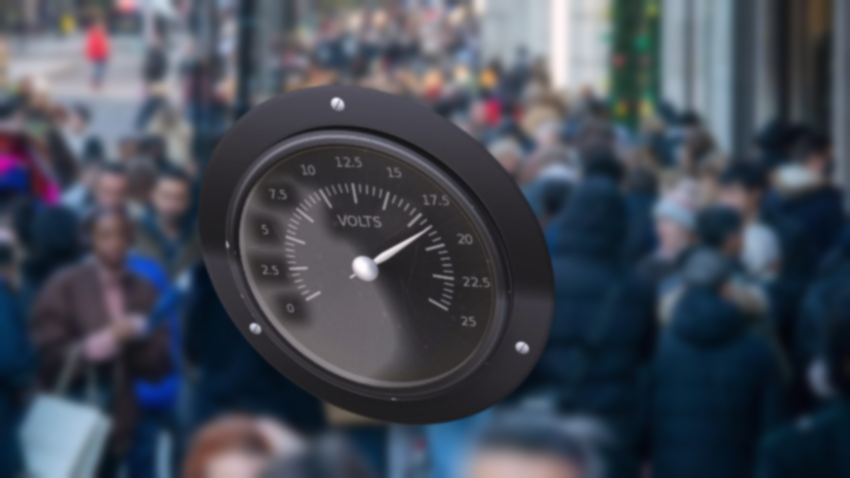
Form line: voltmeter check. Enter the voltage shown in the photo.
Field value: 18.5 V
